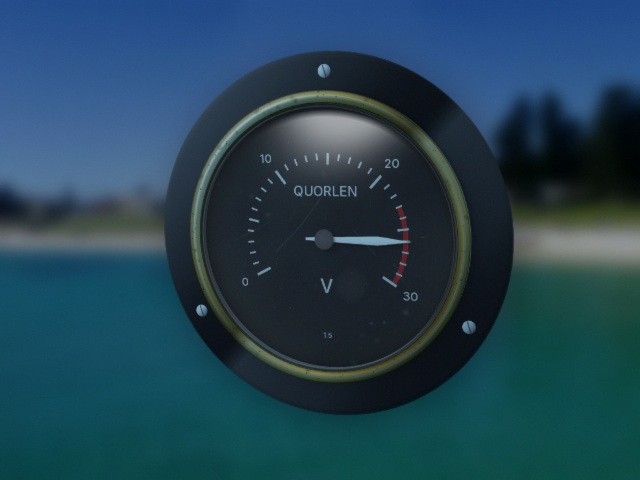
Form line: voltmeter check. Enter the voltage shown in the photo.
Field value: 26 V
